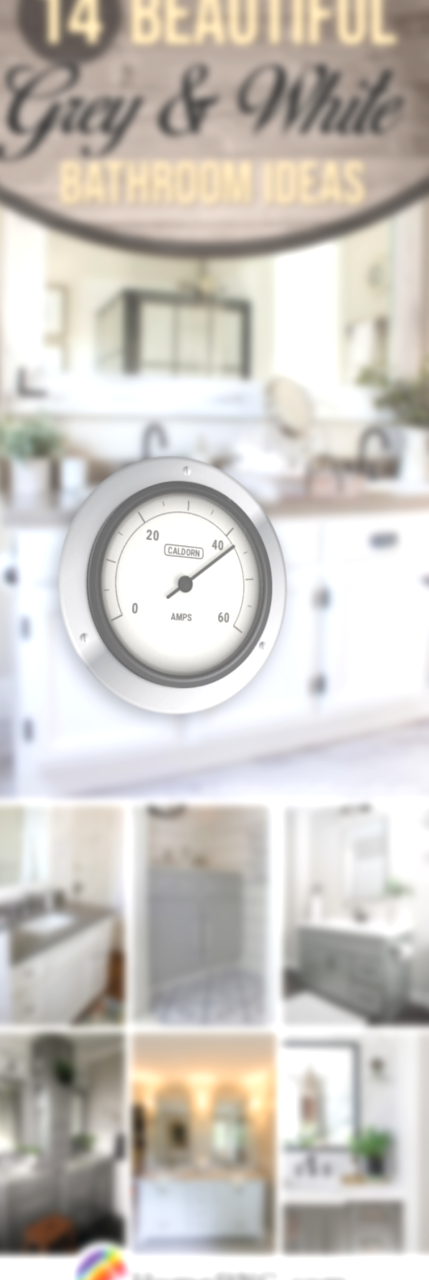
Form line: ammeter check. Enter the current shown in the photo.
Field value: 42.5 A
